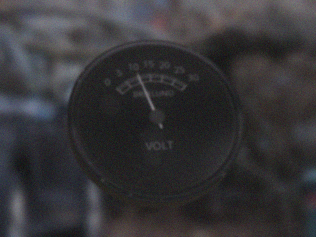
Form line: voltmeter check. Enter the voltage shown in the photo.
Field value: 10 V
